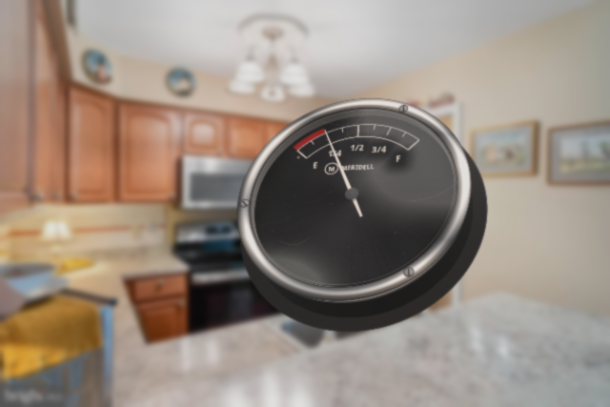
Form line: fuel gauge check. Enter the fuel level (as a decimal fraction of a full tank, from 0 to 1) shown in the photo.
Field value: 0.25
